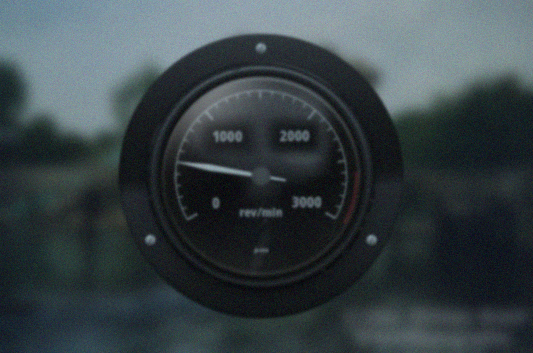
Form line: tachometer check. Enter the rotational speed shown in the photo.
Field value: 500 rpm
